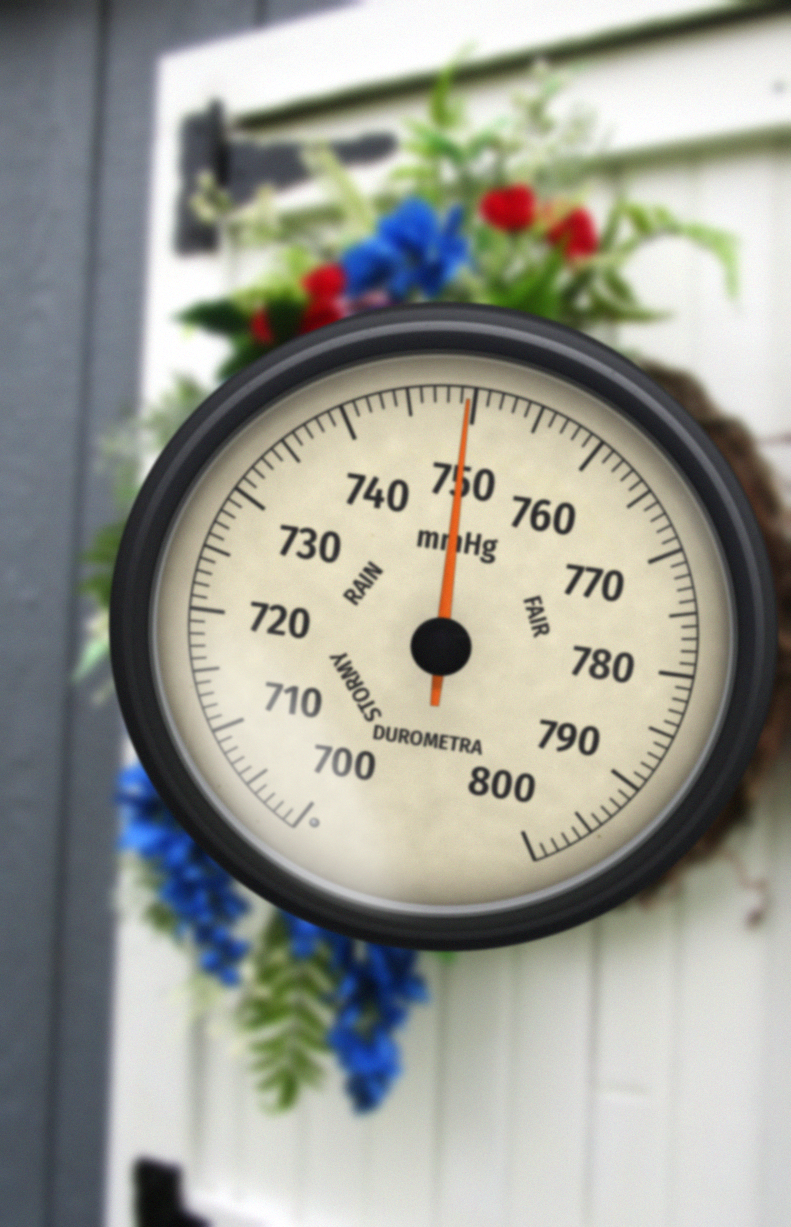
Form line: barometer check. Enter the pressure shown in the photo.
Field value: 749.5 mmHg
